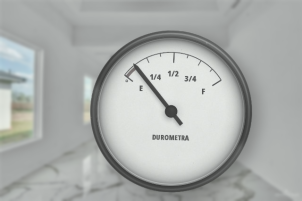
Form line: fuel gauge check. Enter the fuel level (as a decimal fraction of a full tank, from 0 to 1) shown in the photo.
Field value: 0.125
